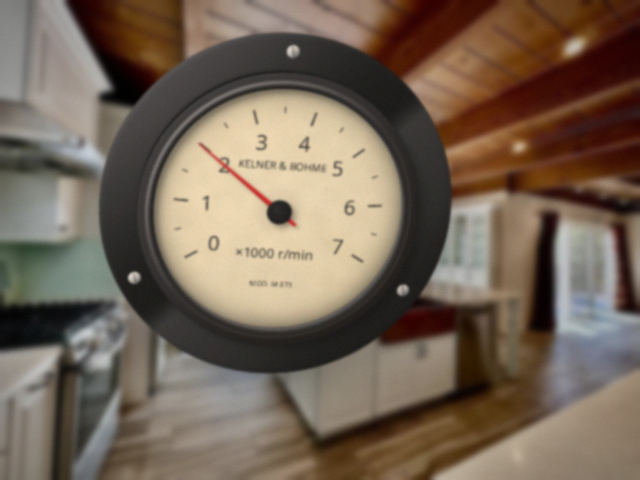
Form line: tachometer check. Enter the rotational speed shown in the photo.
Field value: 2000 rpm
